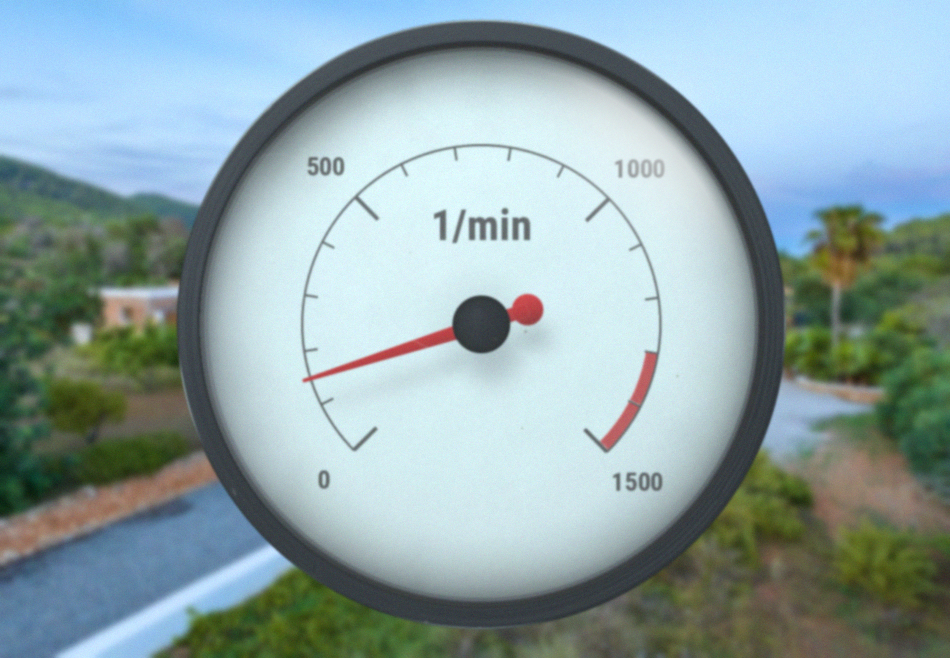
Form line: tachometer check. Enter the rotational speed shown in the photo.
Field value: 150 rpm
